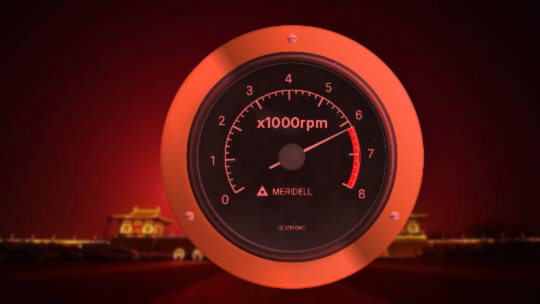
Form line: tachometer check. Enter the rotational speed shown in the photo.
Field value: 6200 rpm
